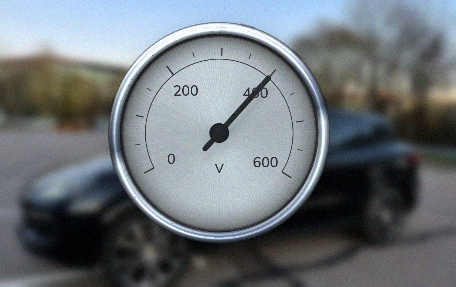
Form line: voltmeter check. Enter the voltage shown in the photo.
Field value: 400 V
